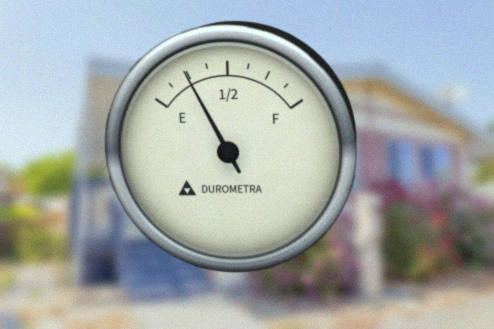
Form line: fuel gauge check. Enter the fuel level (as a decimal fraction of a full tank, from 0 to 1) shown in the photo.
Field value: 0.25
